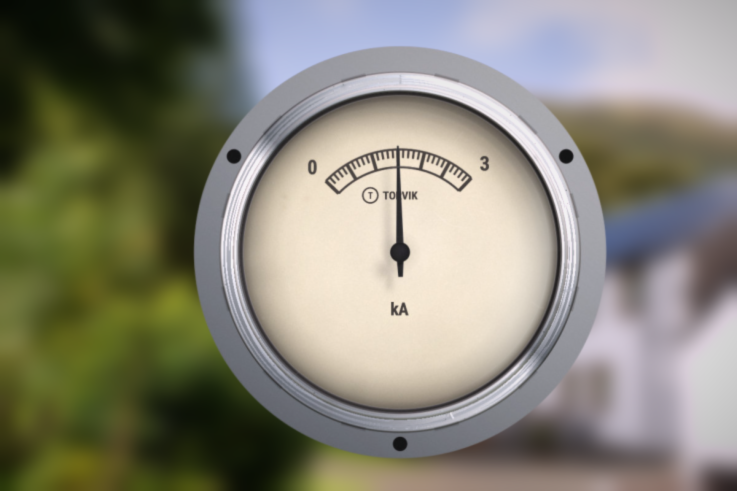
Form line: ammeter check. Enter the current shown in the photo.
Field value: 1.5 kA
